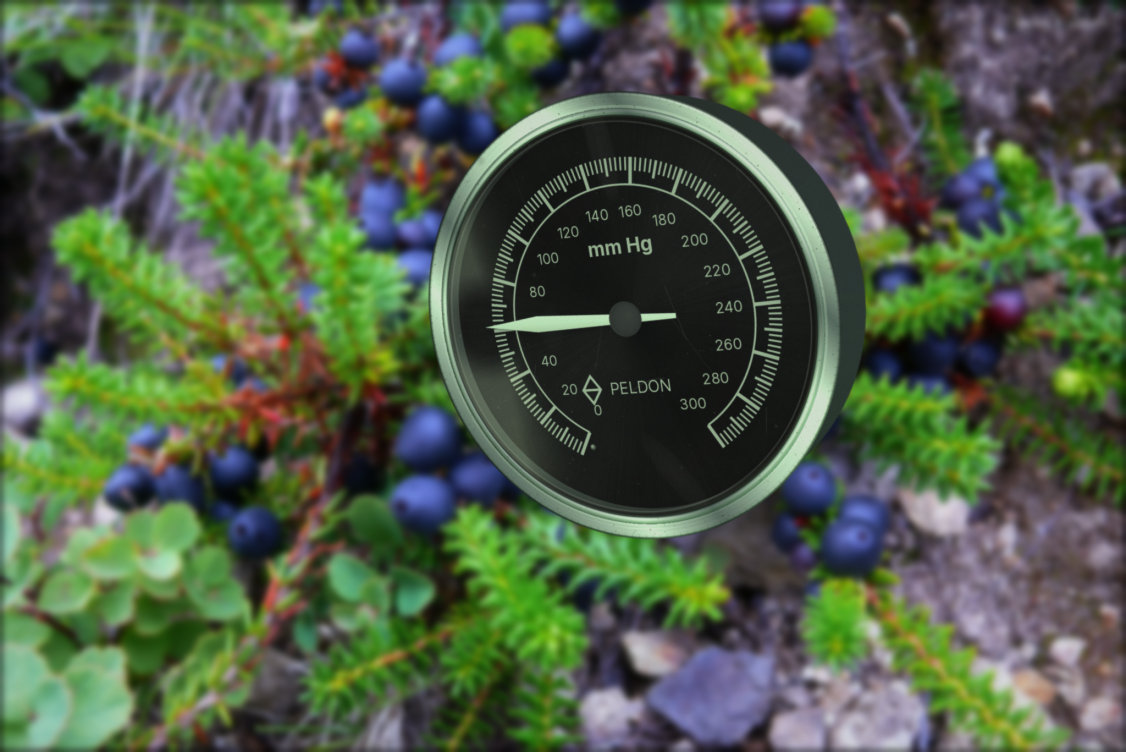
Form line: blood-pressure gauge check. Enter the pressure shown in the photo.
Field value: 62 mmHg
